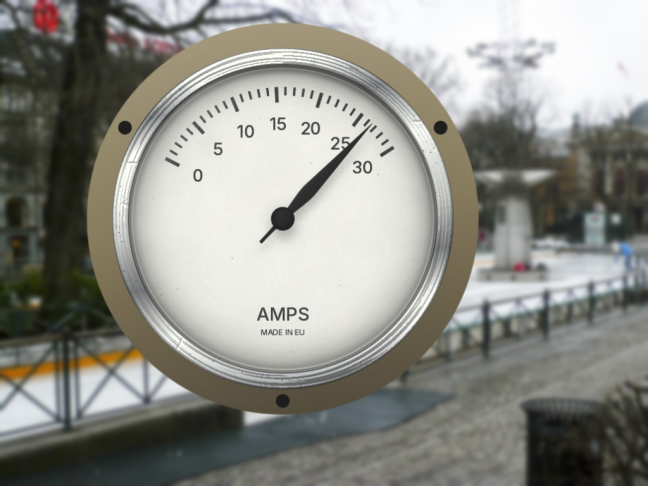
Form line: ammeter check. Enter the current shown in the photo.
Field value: 26.5 A
